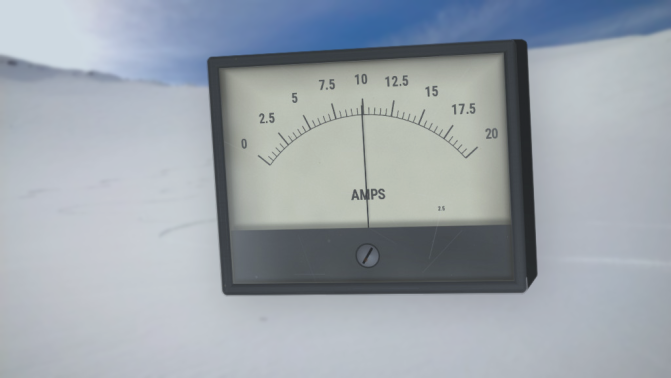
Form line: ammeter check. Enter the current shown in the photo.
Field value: 10 A
